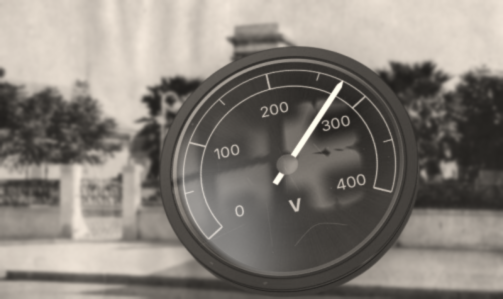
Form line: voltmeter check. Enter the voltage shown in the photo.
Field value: 275 V
